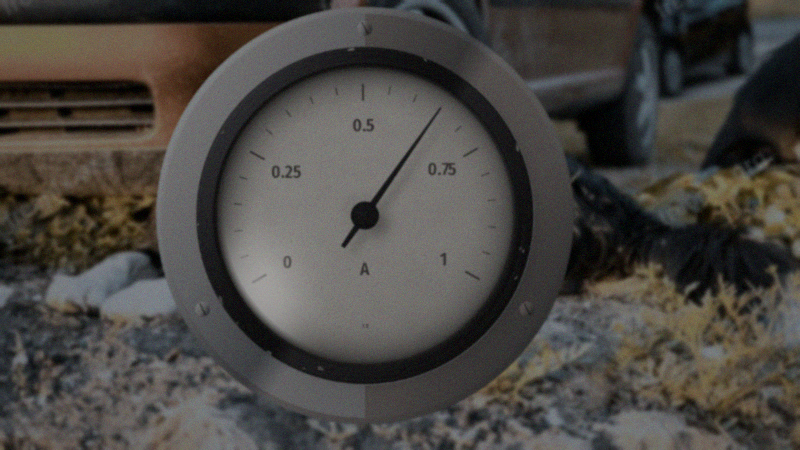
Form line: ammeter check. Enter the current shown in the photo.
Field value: 0.65 A
